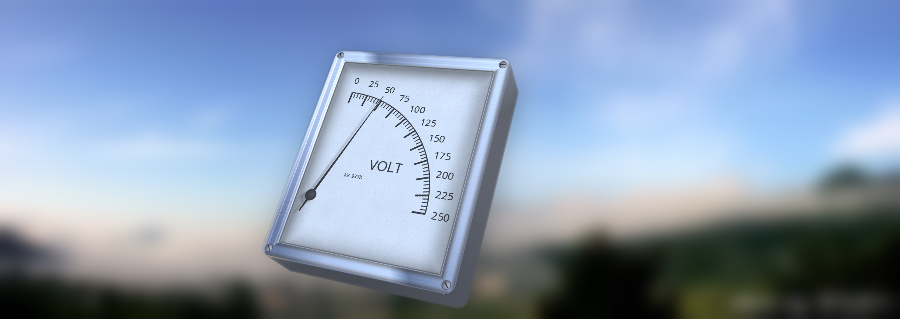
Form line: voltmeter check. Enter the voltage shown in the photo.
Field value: 50 V
